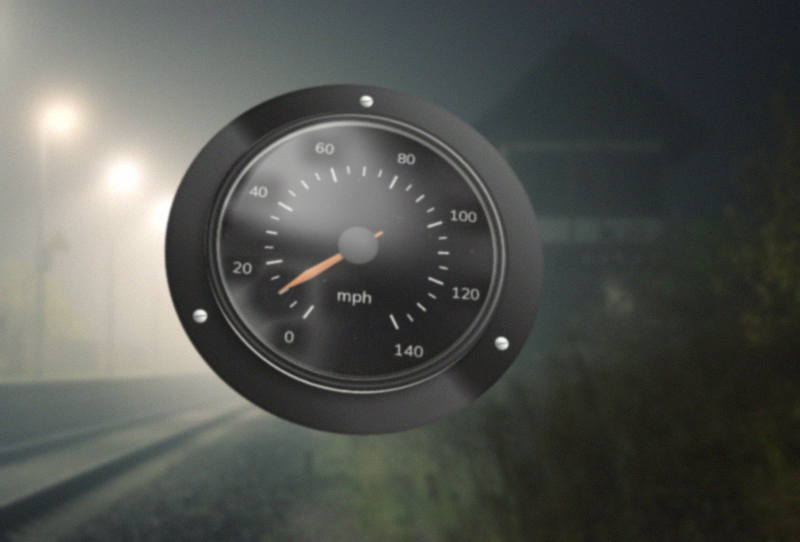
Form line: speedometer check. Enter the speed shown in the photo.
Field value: 10 mph
